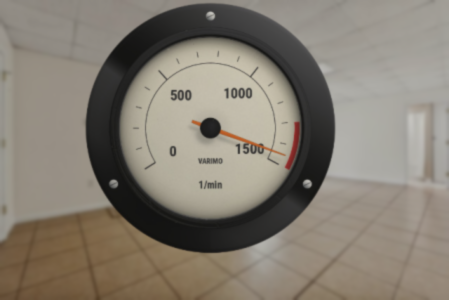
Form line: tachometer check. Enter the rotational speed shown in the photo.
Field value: 1450 rpm
